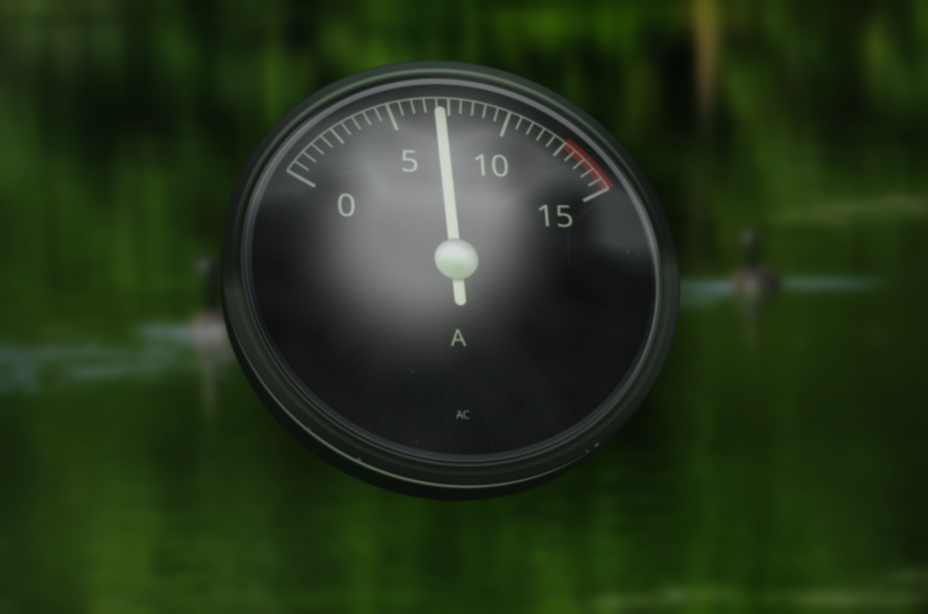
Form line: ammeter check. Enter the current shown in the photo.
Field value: 7 A
